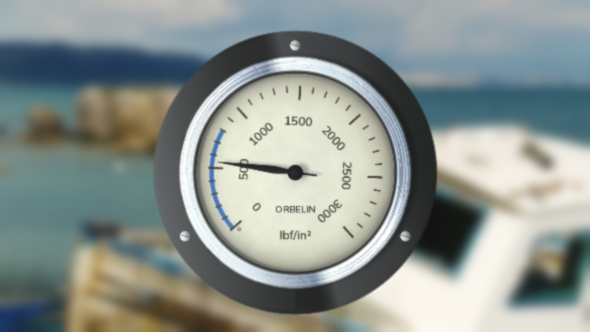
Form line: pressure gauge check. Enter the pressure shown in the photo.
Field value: 550 psi
